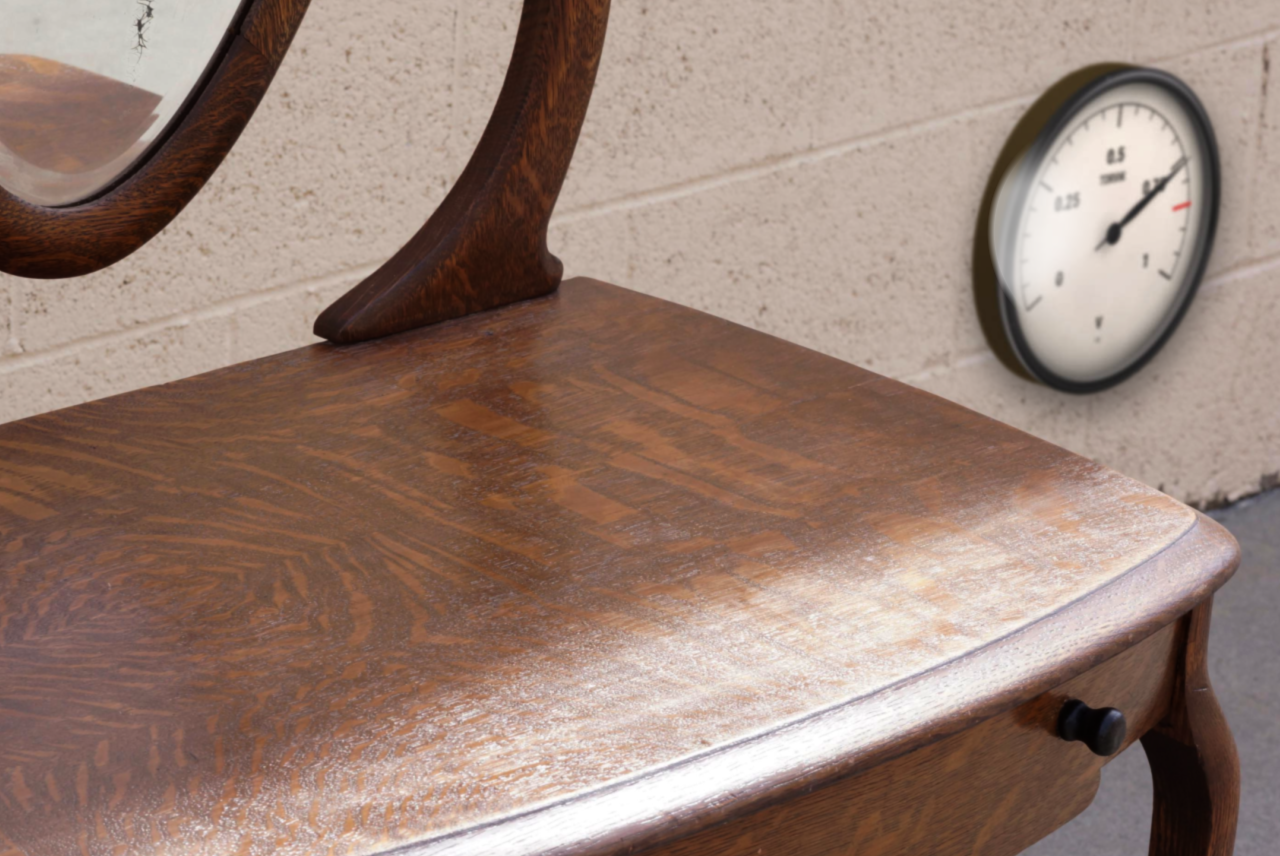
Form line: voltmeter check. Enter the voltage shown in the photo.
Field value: 0.75 V
